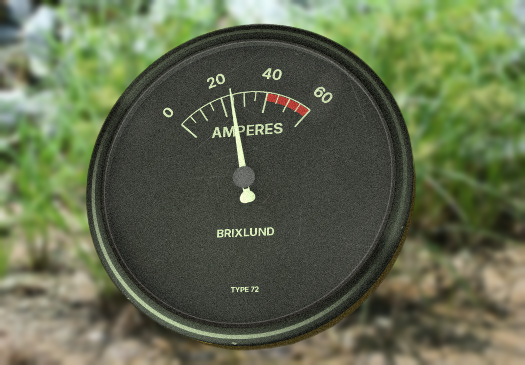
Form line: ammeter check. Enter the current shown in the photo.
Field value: 25 A
